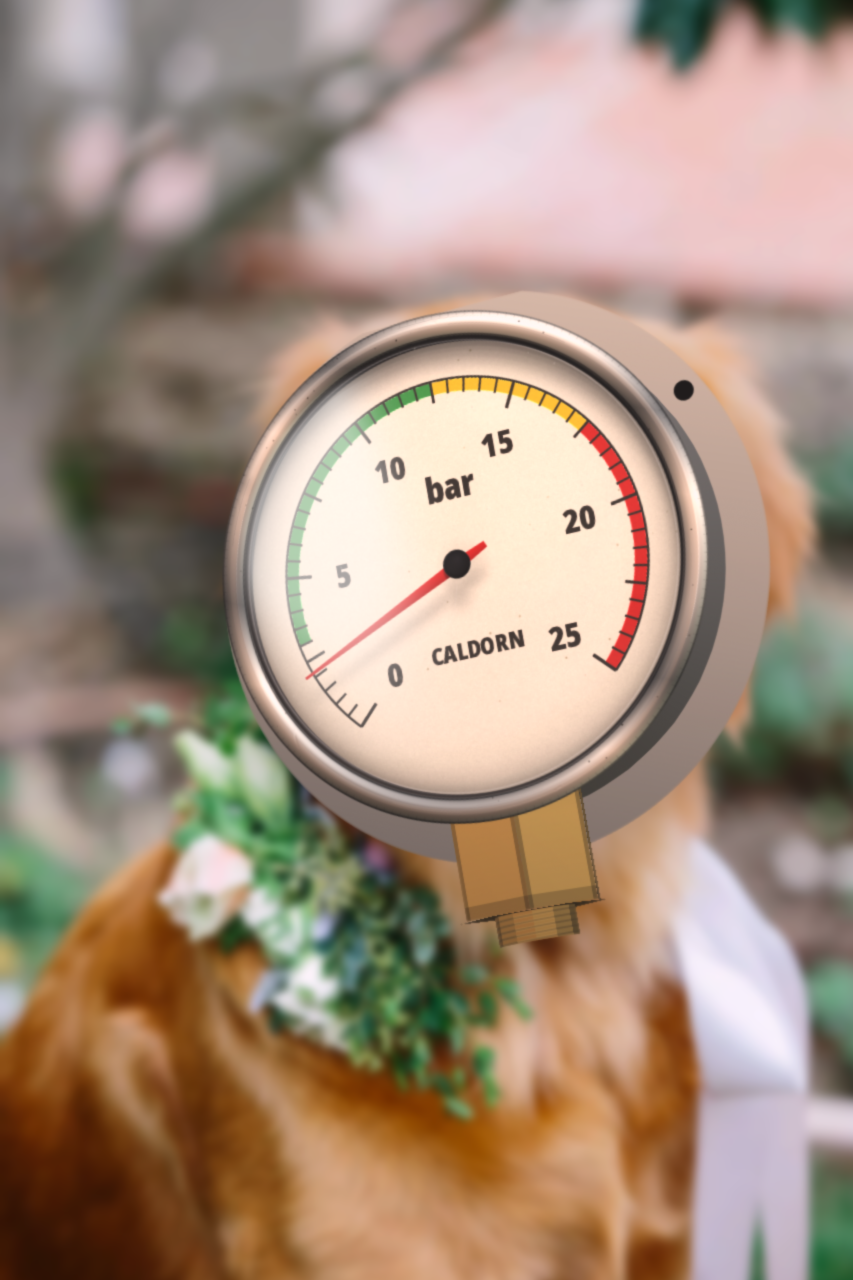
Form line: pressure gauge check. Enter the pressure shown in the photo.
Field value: 2 bar
